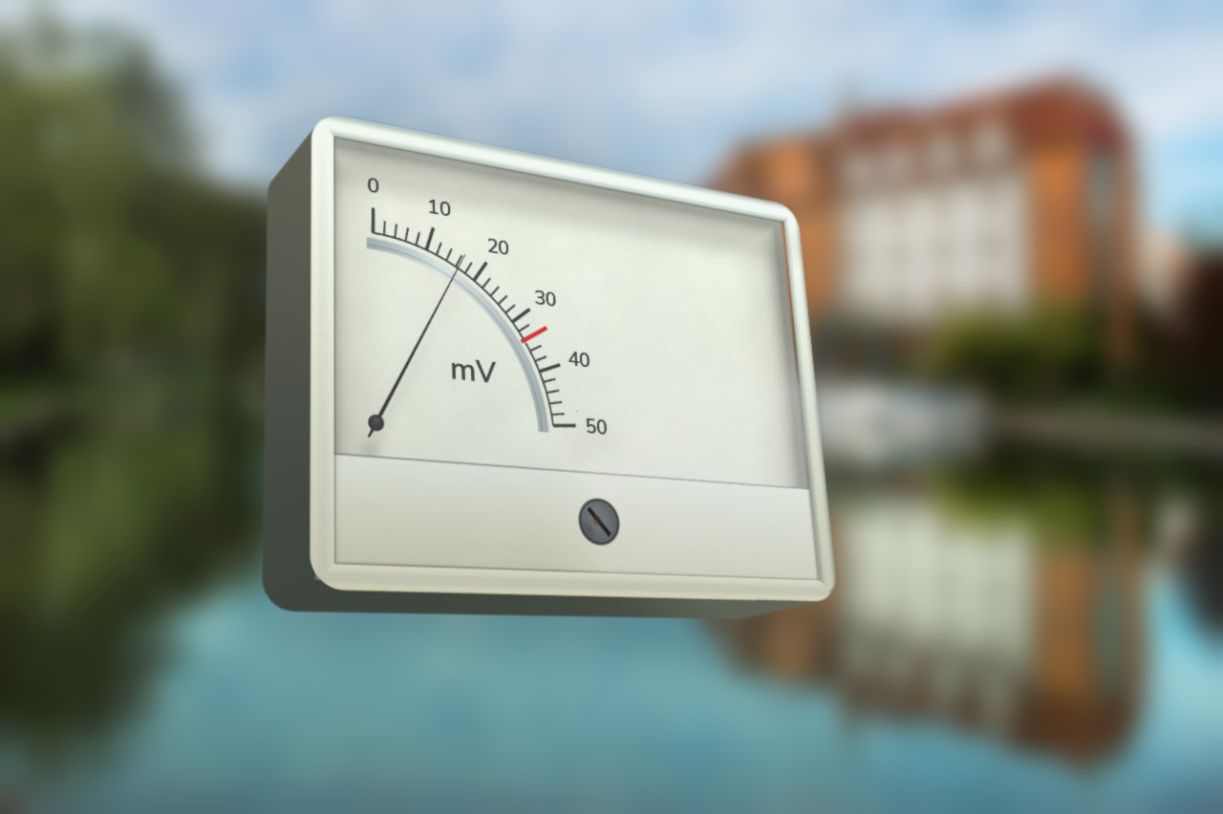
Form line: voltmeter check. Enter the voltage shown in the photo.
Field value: 16 mV
